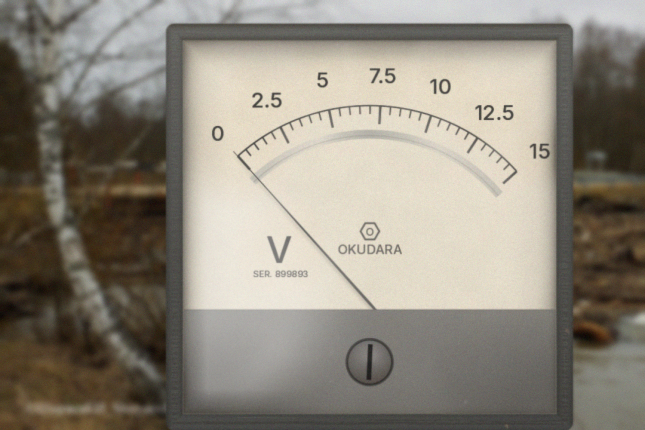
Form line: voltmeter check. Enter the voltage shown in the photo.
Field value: 0 V
